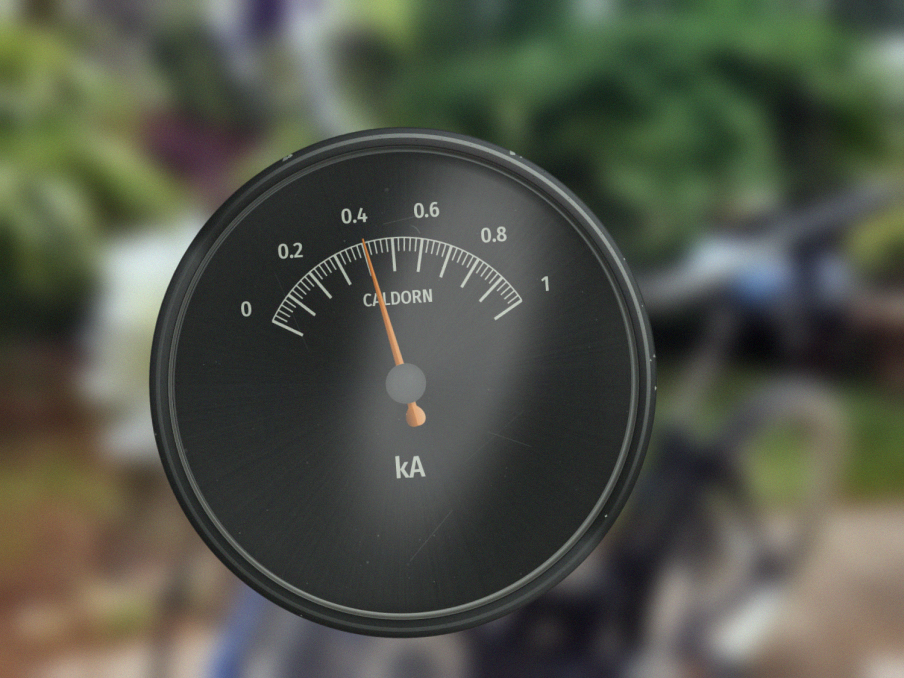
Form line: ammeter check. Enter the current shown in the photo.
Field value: 0.4 kA
